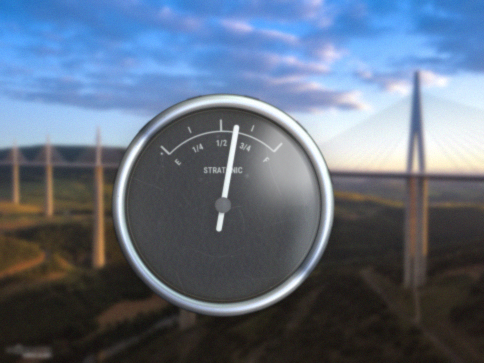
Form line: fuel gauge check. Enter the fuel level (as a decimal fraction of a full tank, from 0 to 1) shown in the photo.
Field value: 0.625
